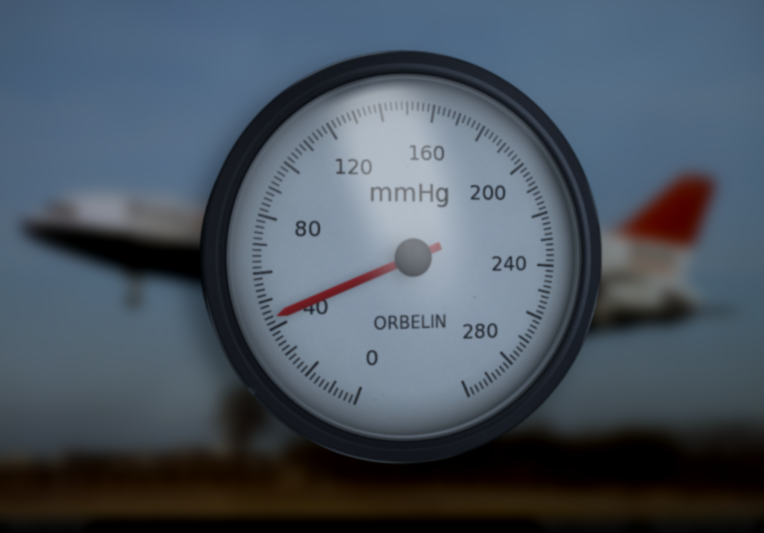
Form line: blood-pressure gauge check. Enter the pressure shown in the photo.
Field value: 44 mmHg
